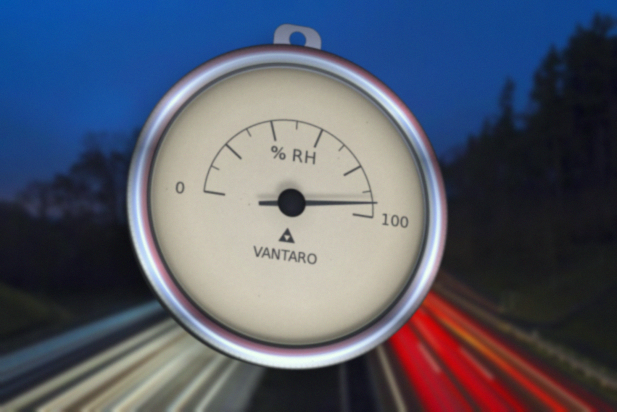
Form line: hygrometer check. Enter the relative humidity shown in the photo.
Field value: 95 %
